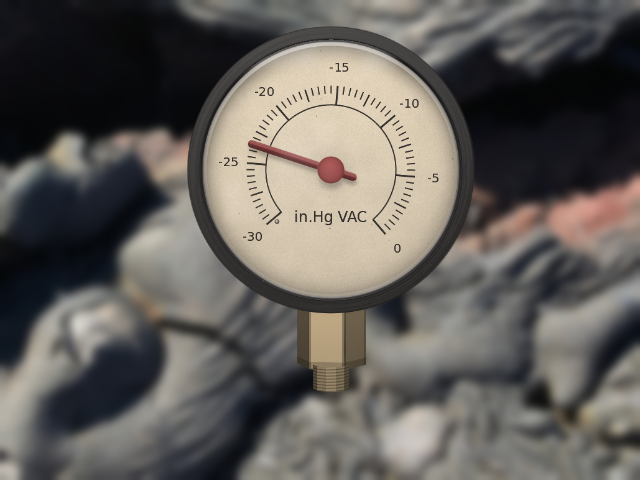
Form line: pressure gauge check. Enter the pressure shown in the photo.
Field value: -23.5 inHg
